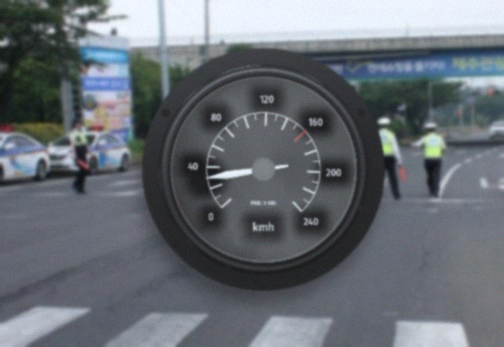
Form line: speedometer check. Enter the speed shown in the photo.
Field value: 30 km/h
